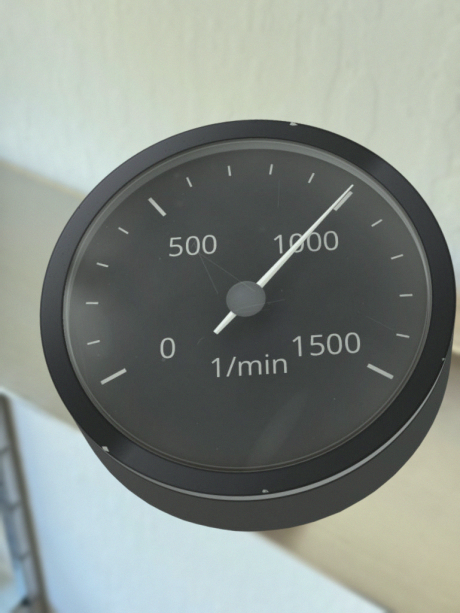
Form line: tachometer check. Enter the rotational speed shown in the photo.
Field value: 1000 rpm
